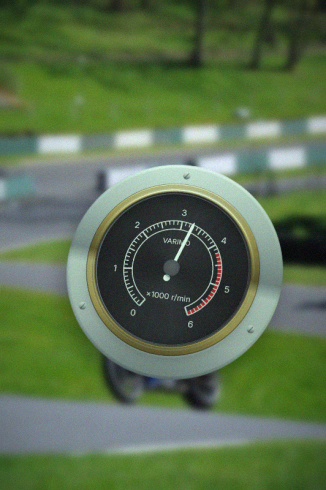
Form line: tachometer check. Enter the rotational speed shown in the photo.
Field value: 3300 rpm
